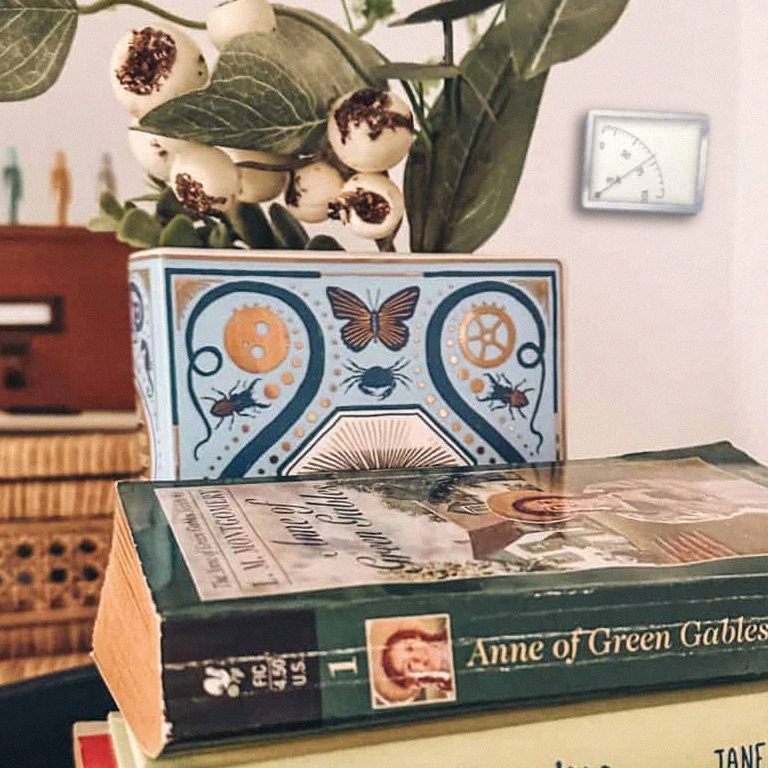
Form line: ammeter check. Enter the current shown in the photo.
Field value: 70 mA
